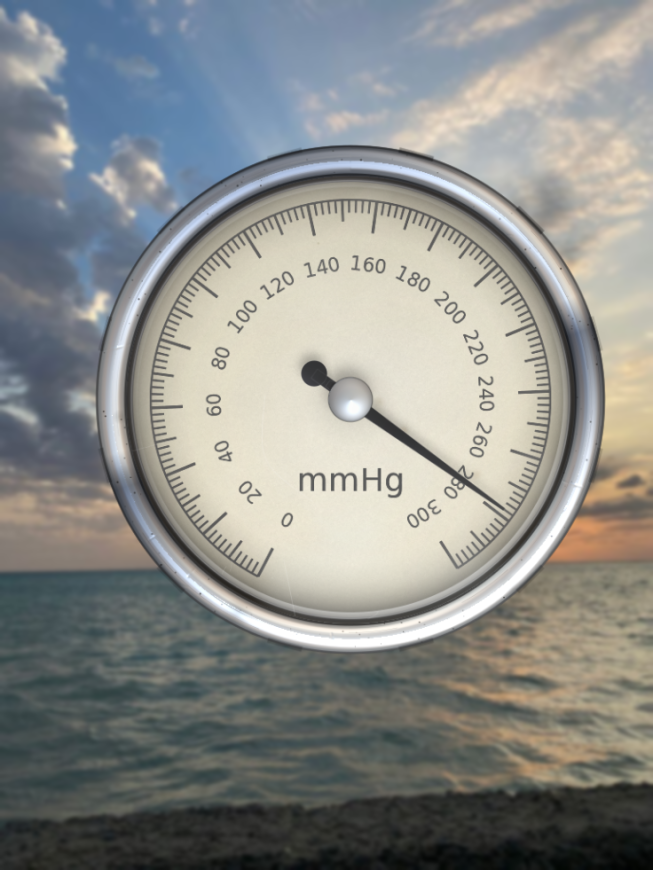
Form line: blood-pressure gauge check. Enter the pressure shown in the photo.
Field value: 278 mmHg
